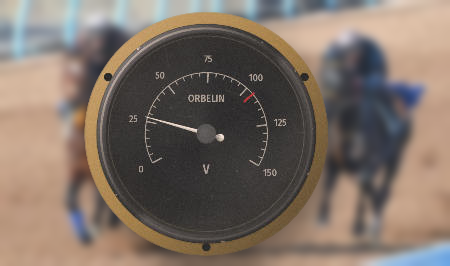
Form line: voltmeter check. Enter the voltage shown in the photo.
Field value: 27.5 V
